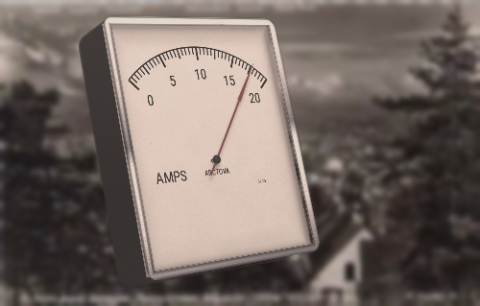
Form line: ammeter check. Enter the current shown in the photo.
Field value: 17.5 A
